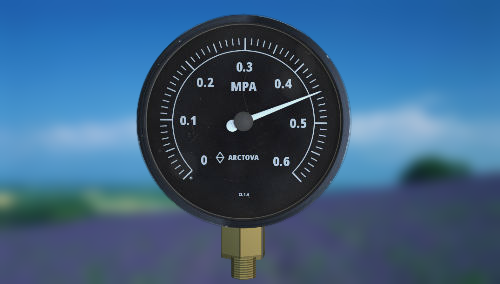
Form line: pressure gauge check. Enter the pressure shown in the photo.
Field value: 0.45 MPa
